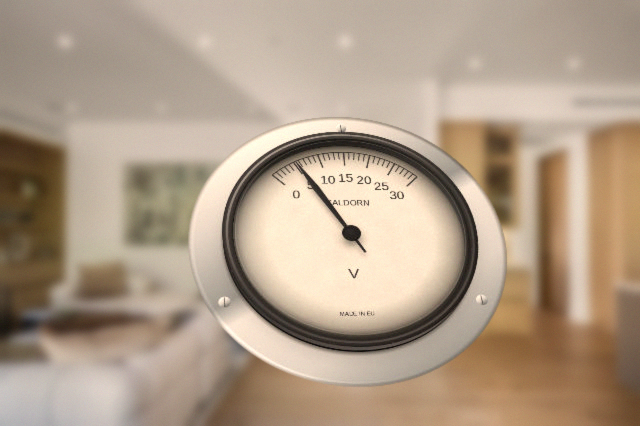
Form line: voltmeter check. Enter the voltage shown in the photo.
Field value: 5 V
